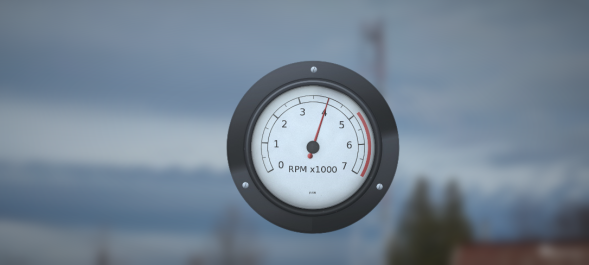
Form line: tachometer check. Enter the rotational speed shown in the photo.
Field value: 4000 rpm
